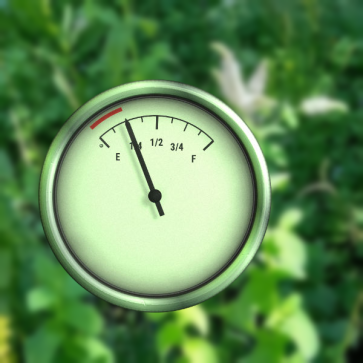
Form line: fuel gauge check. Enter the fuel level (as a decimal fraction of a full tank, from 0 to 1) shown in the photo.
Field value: 0.25
